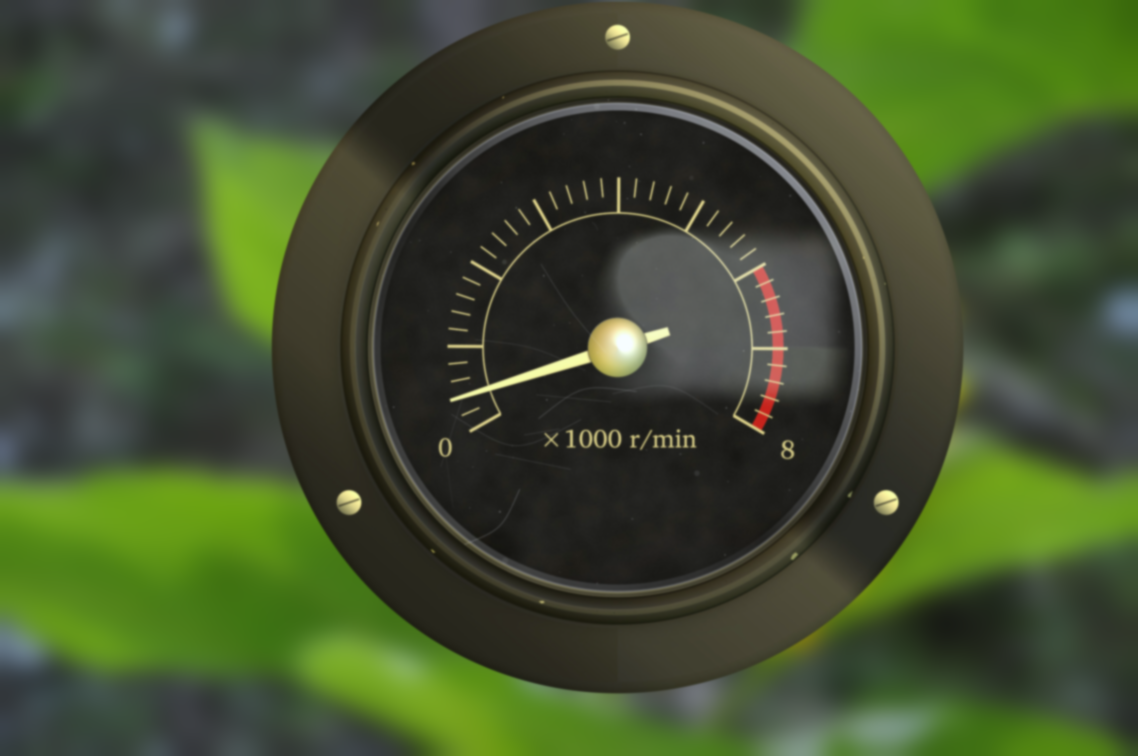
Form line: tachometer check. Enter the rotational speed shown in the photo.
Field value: 400 rpm
